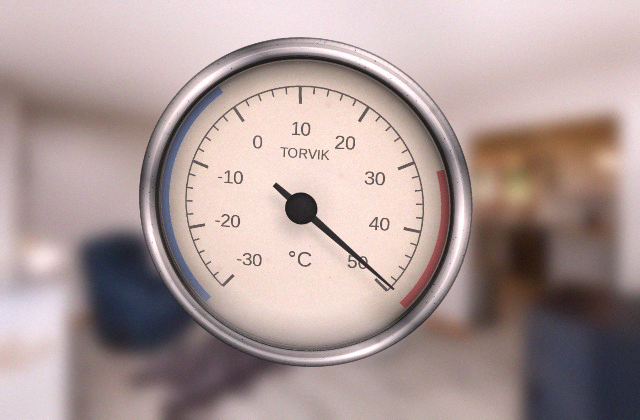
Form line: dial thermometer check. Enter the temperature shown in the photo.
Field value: 49 °C
